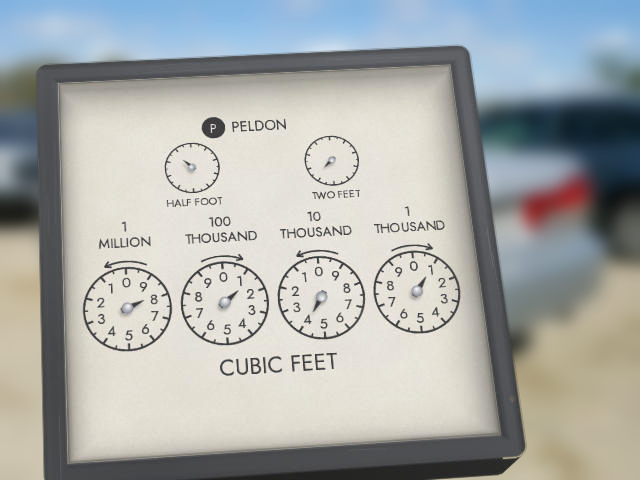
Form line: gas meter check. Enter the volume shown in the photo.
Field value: 814100 ft³
